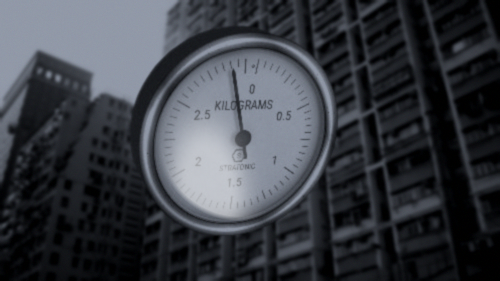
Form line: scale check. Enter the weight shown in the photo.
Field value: 2.9 kg
